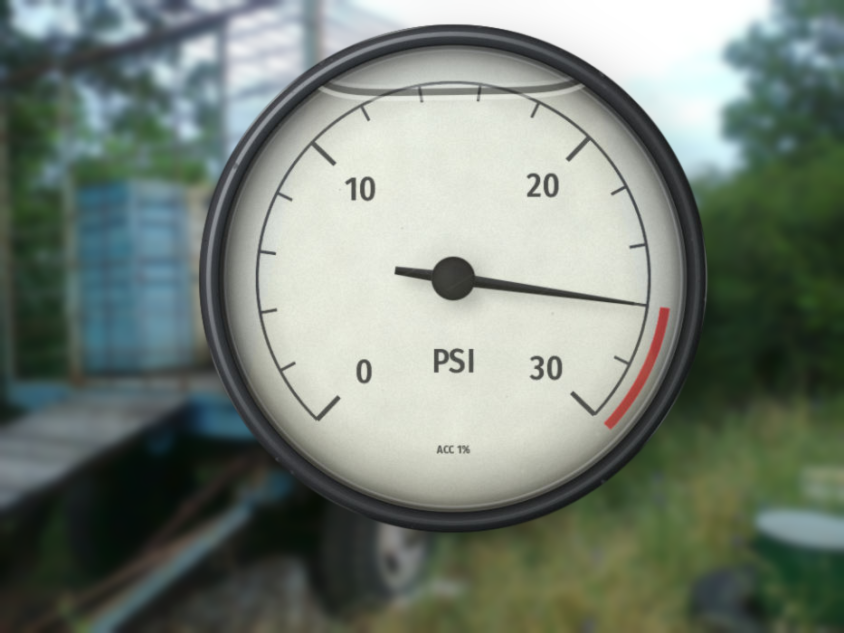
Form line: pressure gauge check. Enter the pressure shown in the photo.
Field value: 26 psi
